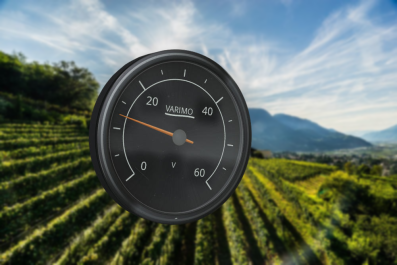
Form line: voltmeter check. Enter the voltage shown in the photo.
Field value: 12.5 V
